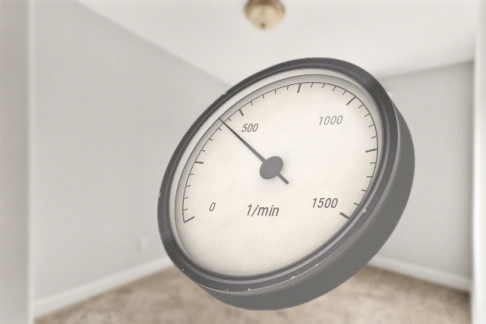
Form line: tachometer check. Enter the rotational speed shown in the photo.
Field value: 425 rpm
